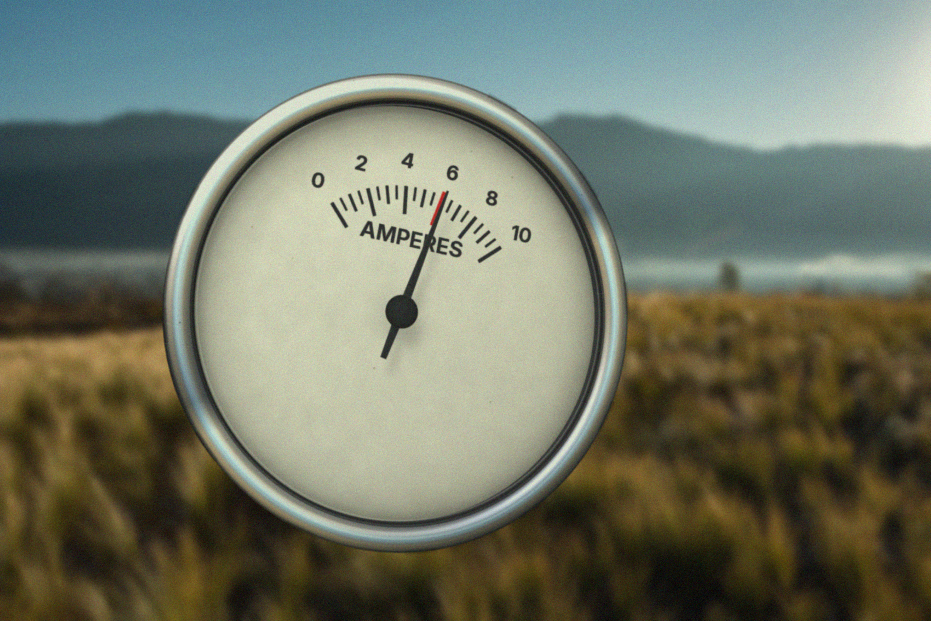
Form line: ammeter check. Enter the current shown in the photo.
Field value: 6 A
